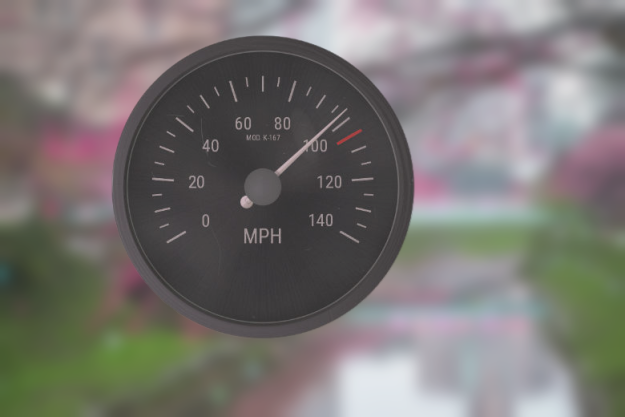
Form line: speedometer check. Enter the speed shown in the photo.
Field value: 97.5 mph
